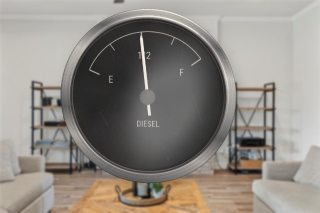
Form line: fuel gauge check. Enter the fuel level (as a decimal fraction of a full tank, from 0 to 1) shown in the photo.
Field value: 0.5
